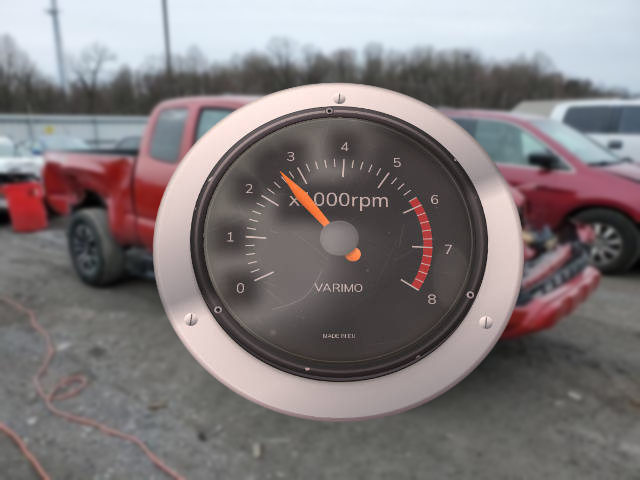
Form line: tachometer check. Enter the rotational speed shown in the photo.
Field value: 2600 rpm
